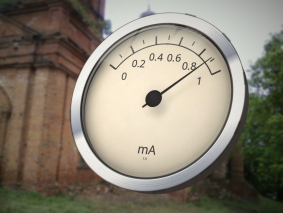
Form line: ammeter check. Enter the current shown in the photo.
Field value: 0.9 mA
